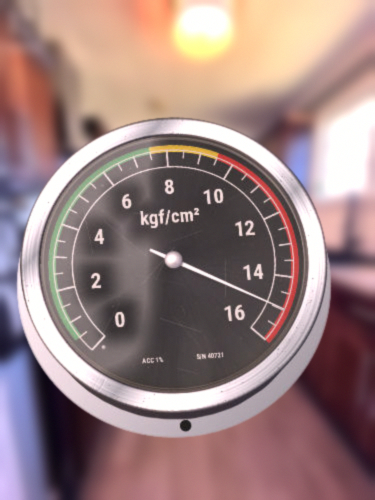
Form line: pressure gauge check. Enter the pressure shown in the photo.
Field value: 15 kg/cm²
